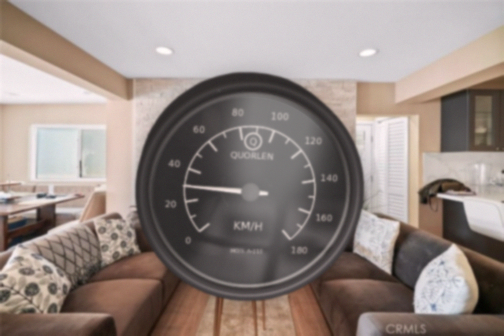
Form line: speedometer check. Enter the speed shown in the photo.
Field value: 30 km/h
